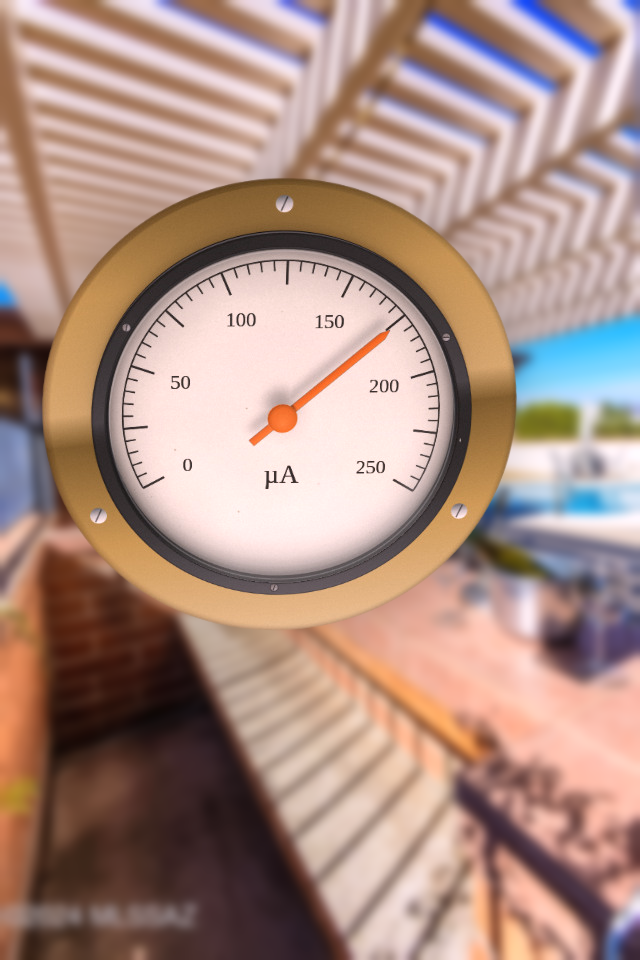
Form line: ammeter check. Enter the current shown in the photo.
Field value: 175 µA
